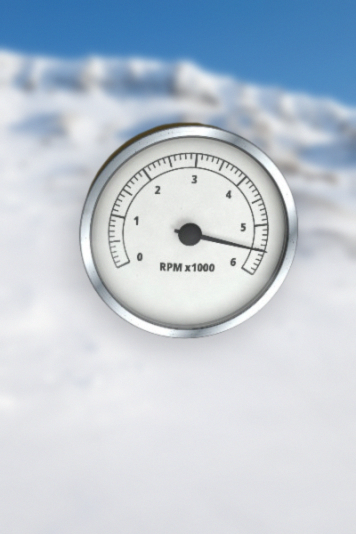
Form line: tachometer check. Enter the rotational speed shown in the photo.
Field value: 5500 rpm
